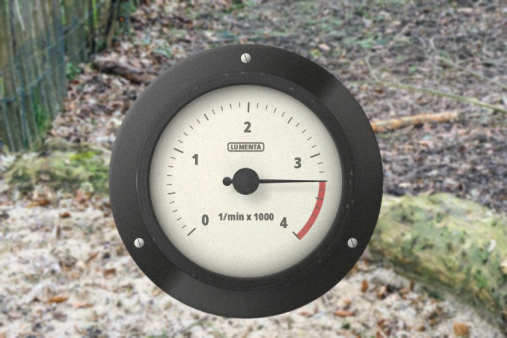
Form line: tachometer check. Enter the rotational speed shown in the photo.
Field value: 3300 rpm
